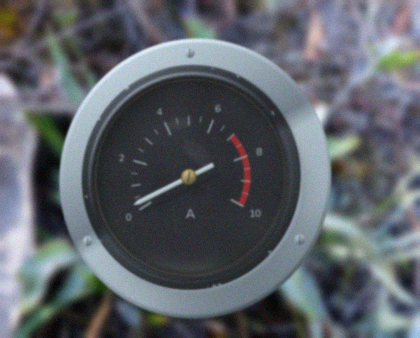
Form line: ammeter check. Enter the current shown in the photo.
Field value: 0.25 A
